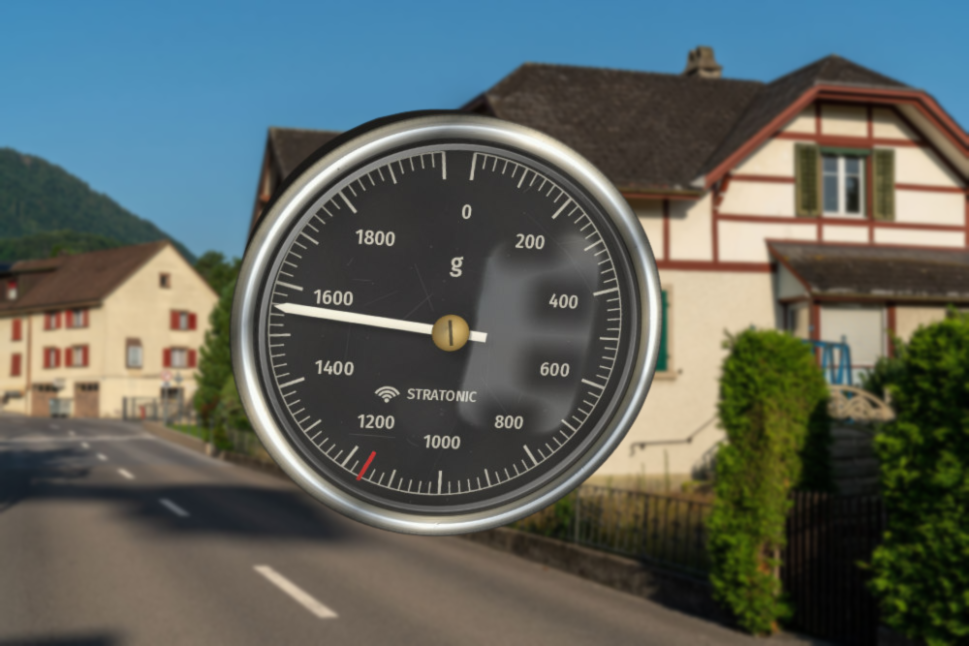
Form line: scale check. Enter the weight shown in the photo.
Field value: 1560 g
